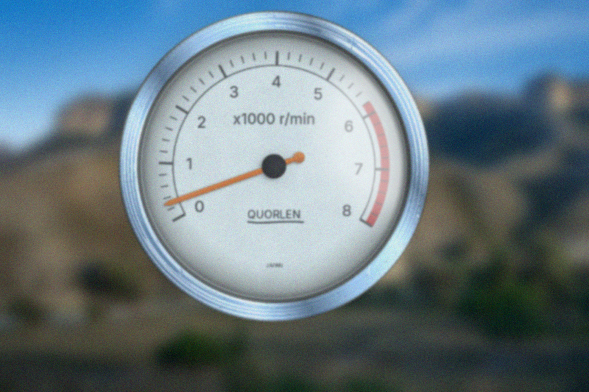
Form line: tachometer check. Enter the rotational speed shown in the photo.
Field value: 300 rpm
